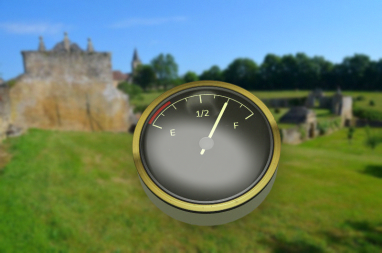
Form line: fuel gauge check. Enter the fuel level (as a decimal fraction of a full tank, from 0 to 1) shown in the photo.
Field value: 0.75
